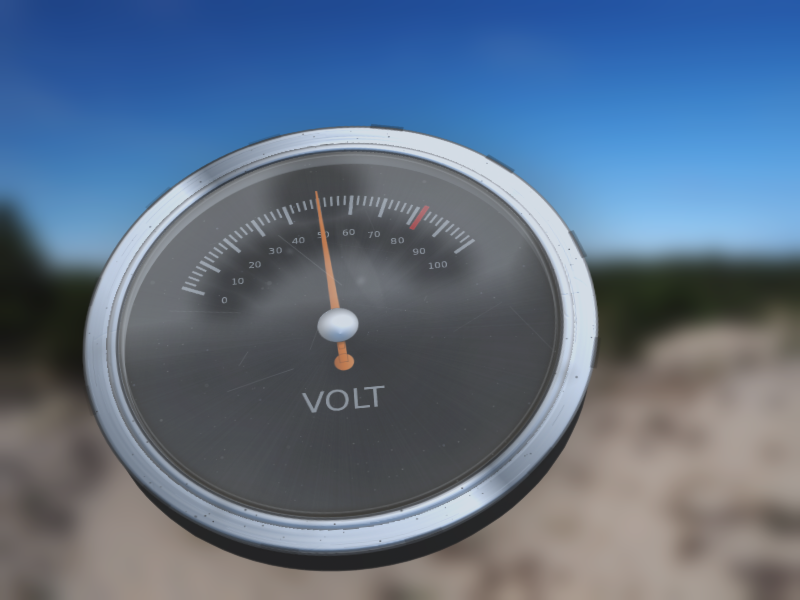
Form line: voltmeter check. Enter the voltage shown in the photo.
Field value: 50 V
